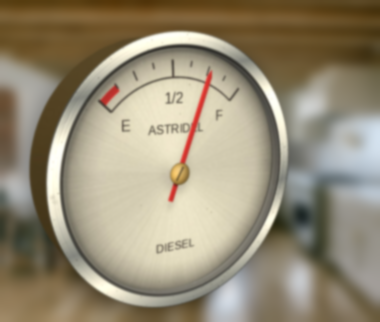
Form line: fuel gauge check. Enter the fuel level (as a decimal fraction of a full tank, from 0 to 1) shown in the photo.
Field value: 0.75
